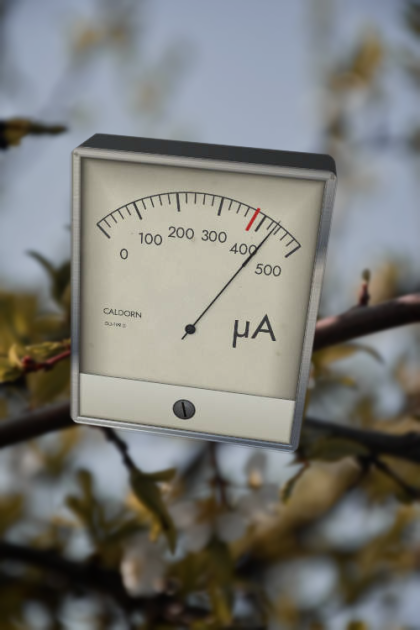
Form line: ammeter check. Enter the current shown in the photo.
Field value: 430 µA
